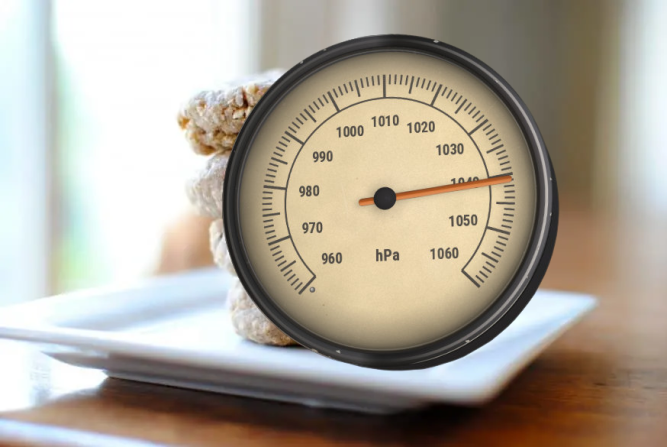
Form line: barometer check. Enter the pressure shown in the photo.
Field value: 1041 hPa
